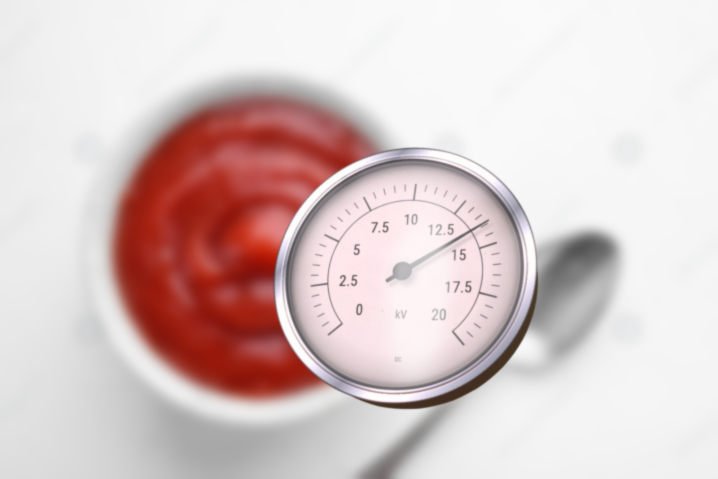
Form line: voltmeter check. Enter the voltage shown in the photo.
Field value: 14 kV
